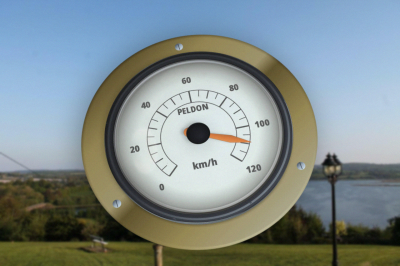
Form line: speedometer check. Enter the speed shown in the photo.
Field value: 110 km/h
